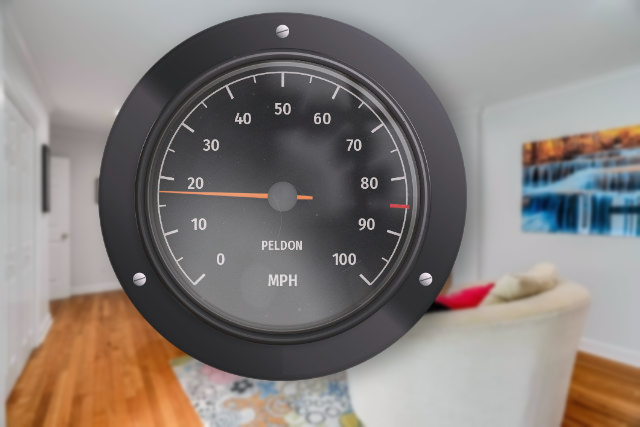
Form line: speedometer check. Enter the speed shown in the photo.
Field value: 17.5 mph
